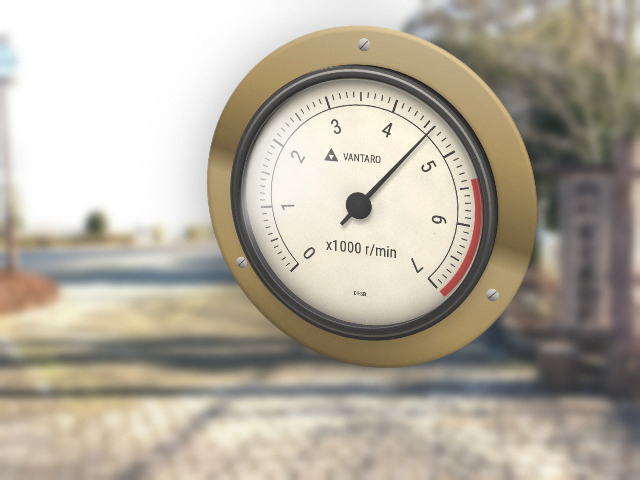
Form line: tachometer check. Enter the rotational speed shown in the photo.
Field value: 4600 rpm
